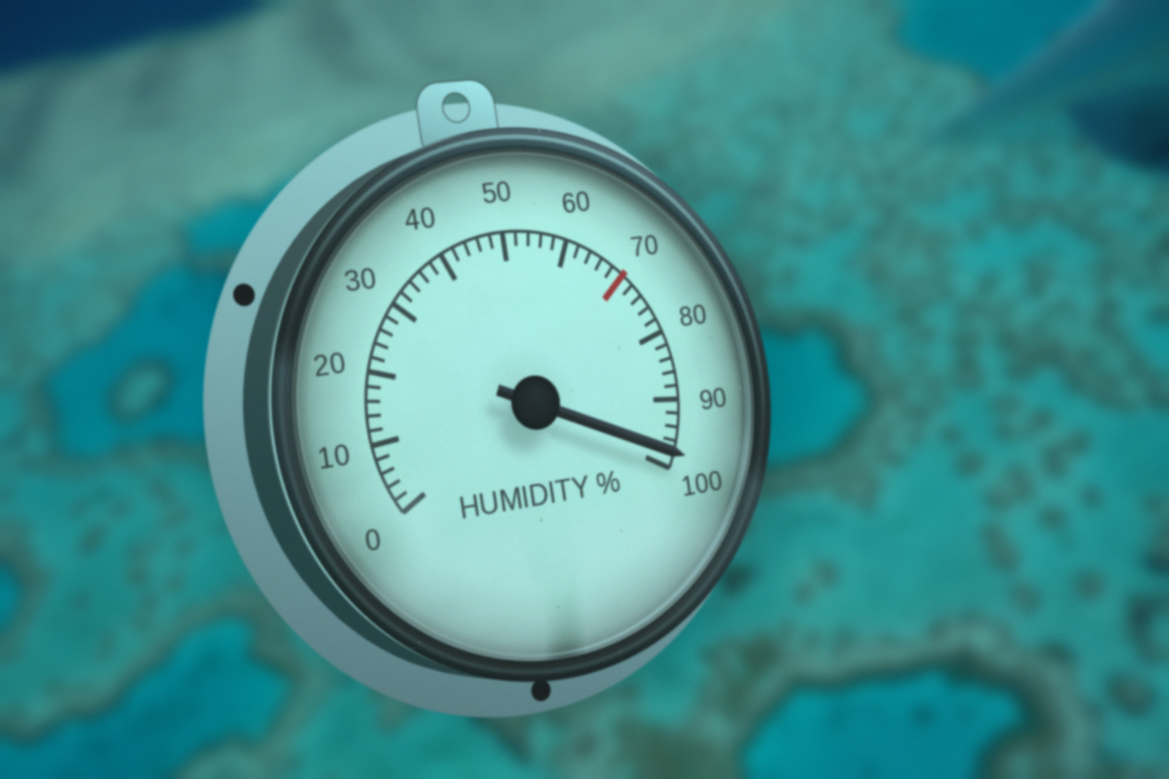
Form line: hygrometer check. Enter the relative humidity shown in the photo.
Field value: 98 %
